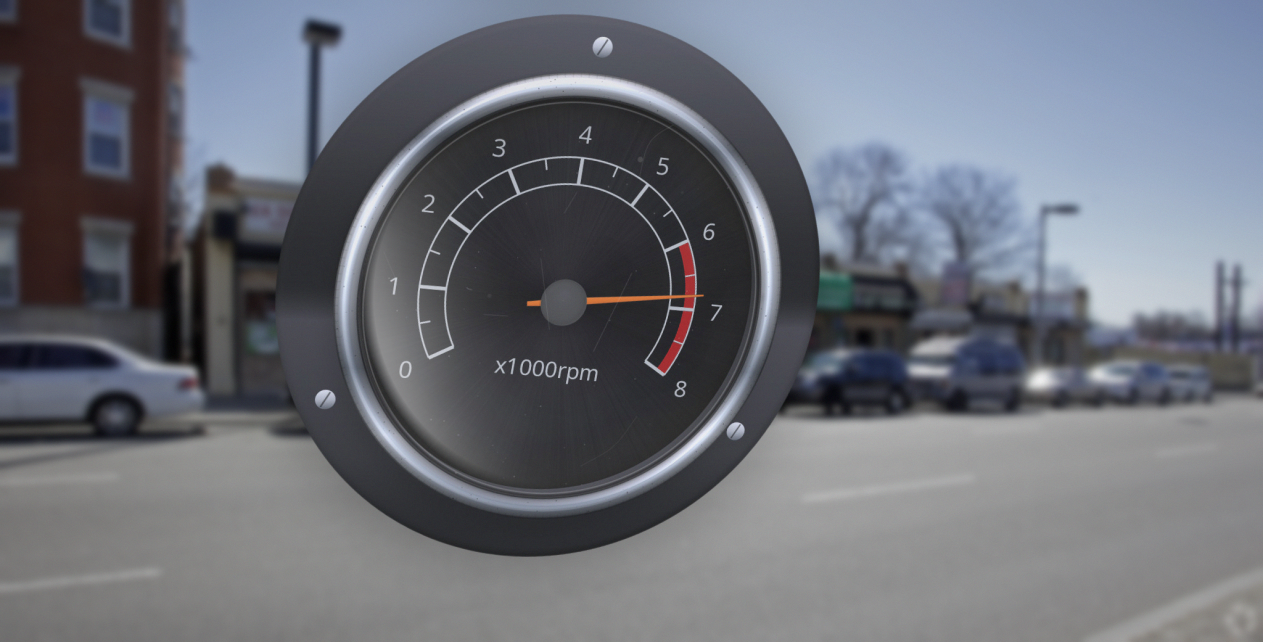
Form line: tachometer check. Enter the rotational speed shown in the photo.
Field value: 6750 rpm
